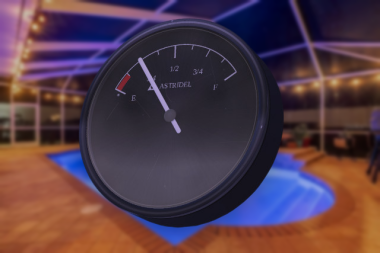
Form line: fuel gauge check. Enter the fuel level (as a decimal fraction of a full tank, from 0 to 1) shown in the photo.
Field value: 0.25
